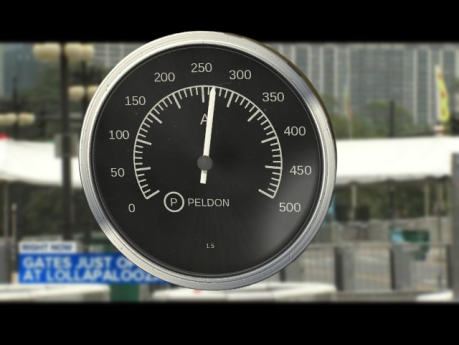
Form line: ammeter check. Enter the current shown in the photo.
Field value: 270 A
